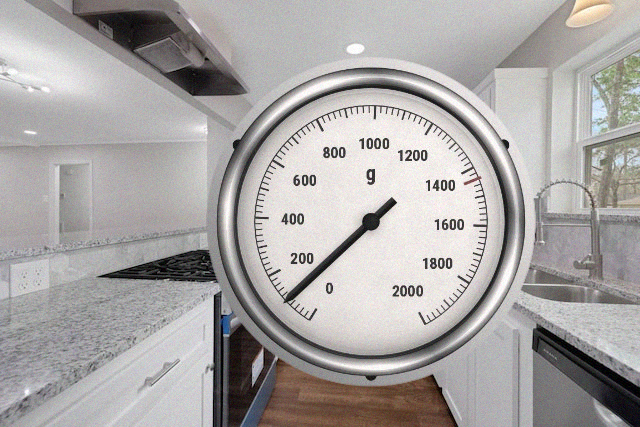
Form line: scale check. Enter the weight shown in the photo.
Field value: 100 g
